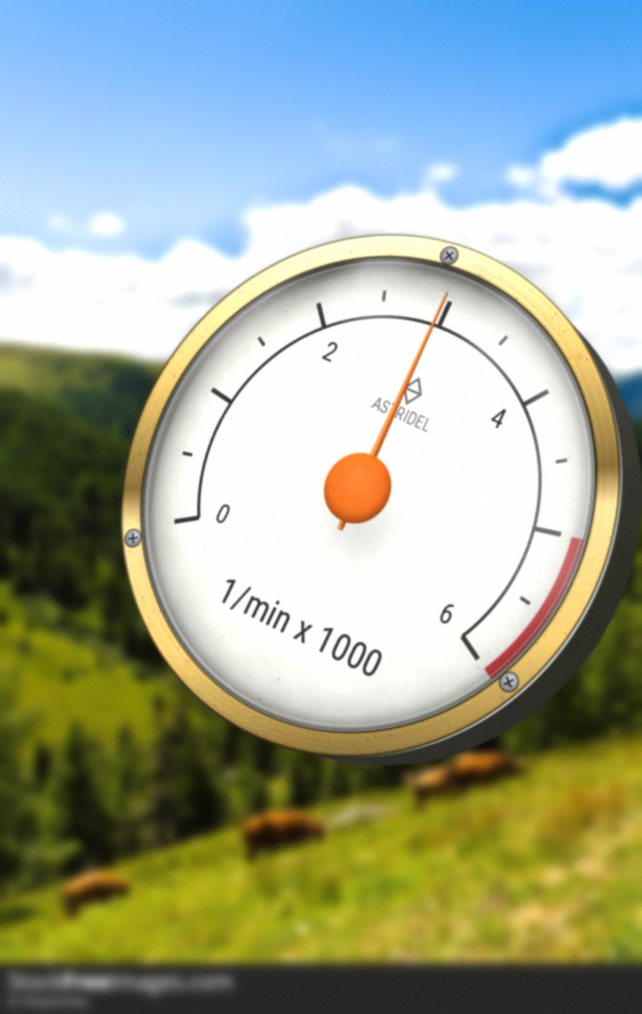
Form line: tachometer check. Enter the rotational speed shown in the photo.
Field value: 3000 rpm
